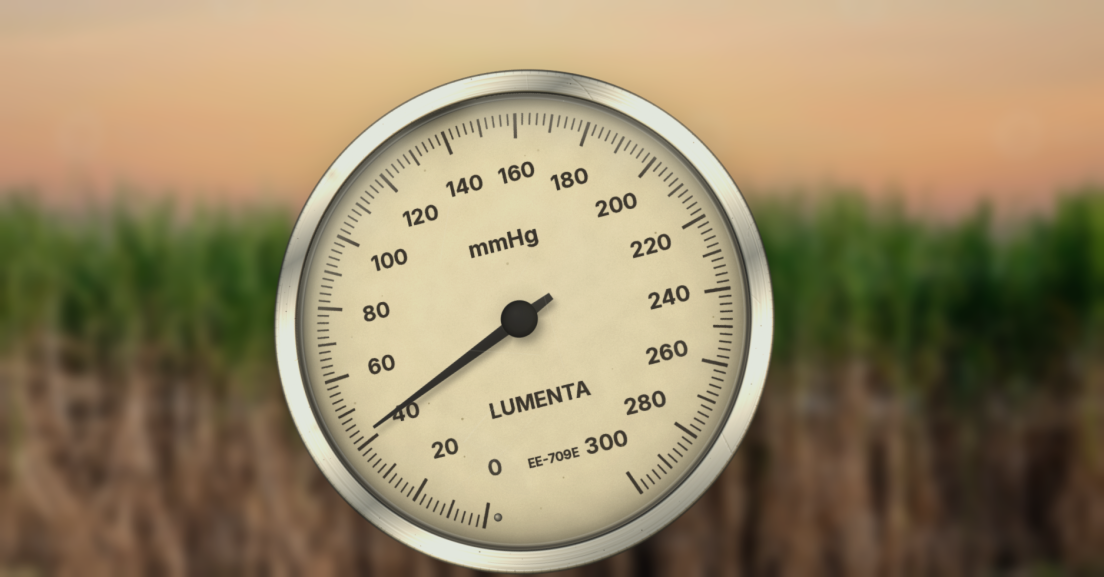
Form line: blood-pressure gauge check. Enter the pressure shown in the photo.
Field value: 42 mmHg
